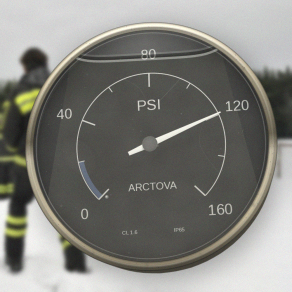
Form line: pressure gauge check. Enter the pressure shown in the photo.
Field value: 120 psi
